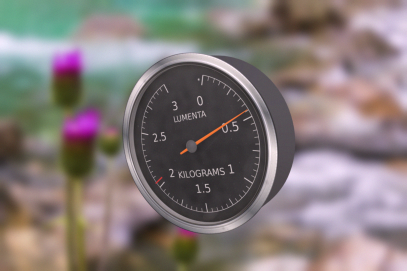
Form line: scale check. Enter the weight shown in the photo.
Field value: 0.45 kg
